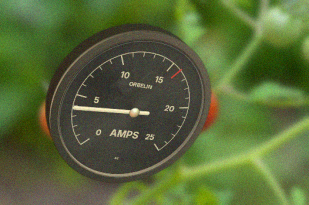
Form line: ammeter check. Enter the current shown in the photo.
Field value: 4 A
